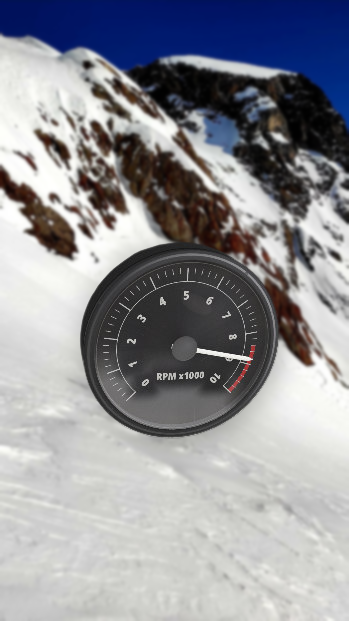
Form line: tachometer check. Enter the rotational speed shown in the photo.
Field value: 8800 rpm
